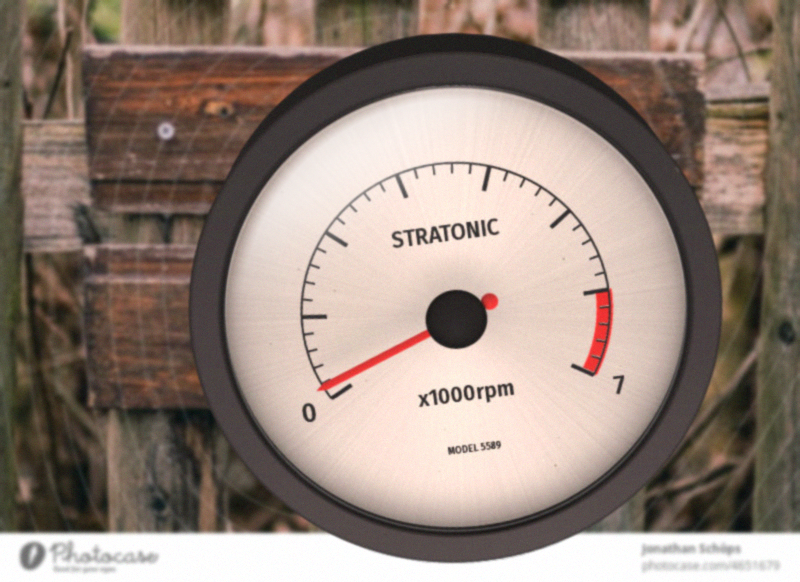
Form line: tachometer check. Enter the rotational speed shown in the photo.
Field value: 200 rpm
